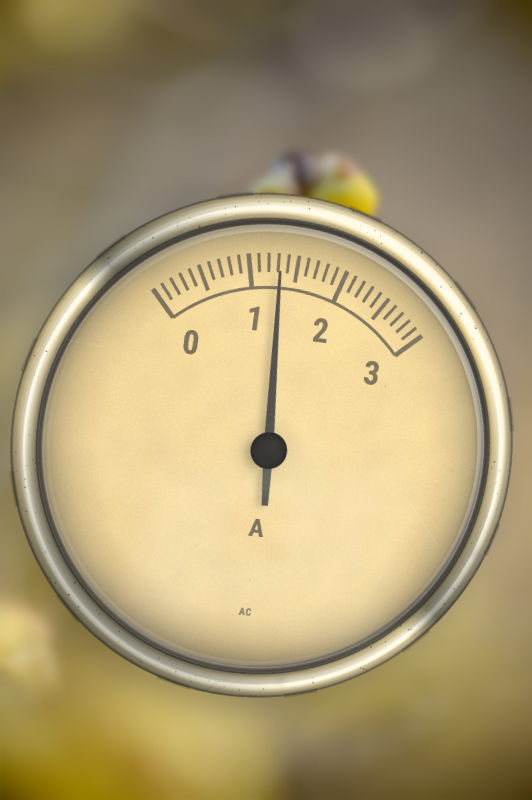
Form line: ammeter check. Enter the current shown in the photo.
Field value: 1.3 A
